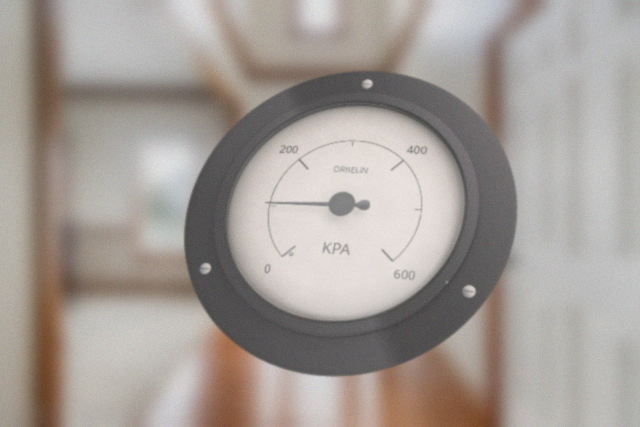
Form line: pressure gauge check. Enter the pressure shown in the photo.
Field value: 100 kPa
